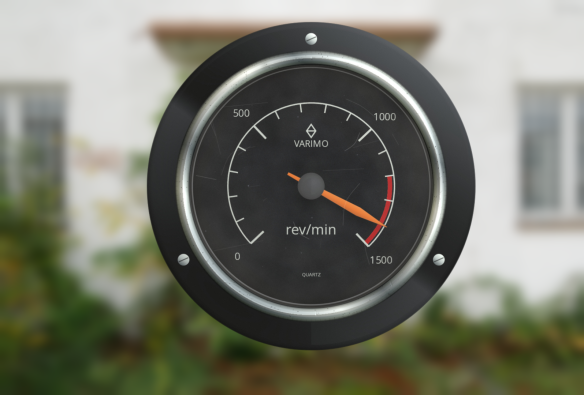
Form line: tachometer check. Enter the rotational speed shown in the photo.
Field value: 1400 rpm
